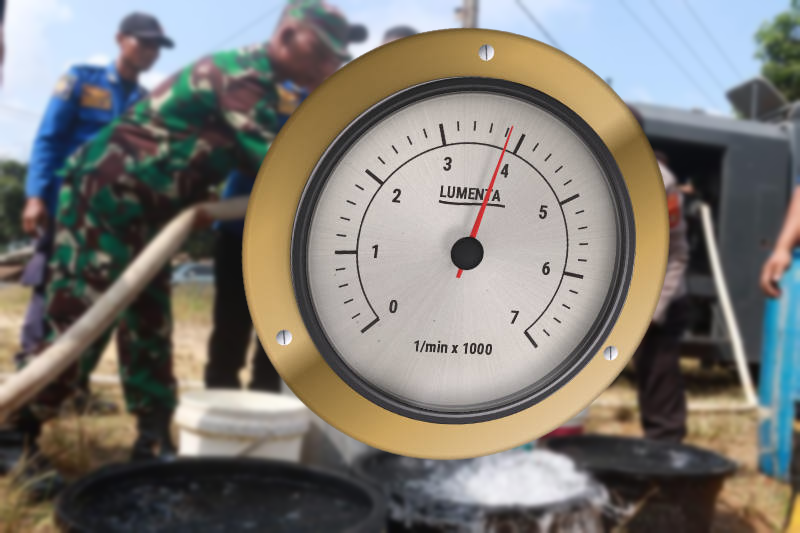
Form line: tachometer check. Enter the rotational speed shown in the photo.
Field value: 3800 rpm
